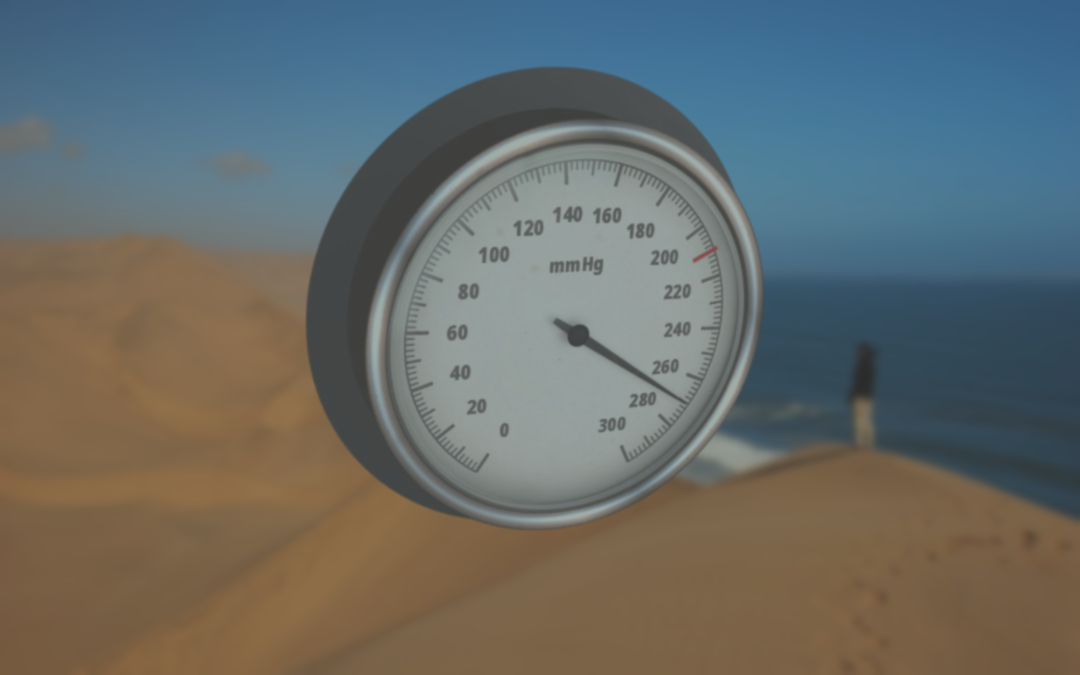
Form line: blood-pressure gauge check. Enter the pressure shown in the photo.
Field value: 270 mmHg
